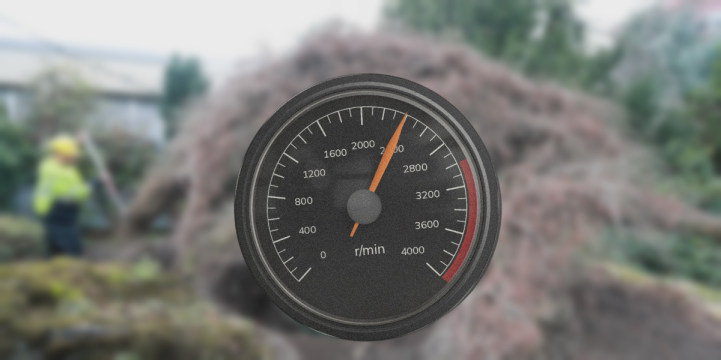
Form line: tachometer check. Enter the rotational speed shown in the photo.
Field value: 2400 rpm
